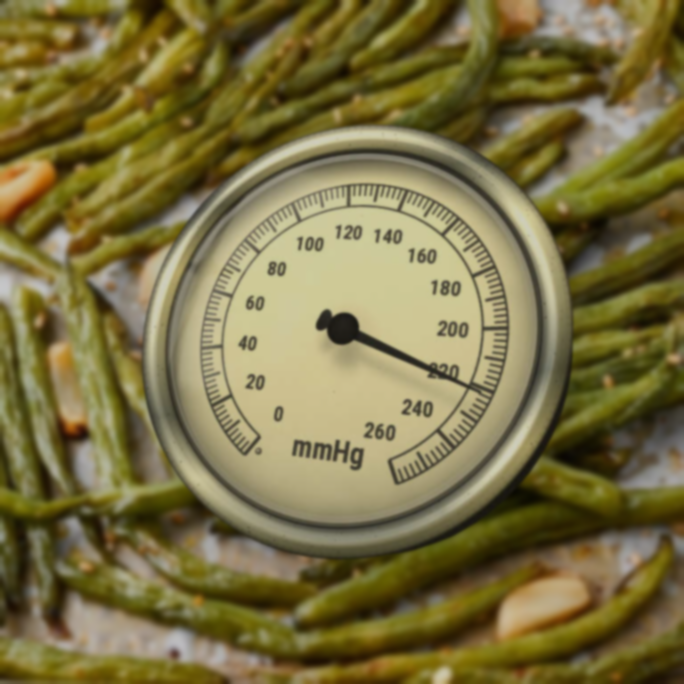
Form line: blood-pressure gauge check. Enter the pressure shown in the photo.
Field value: 222 mmHg
